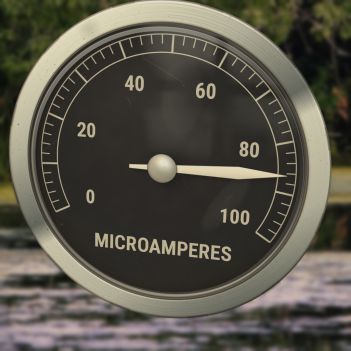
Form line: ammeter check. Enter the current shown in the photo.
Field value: 86 µA
